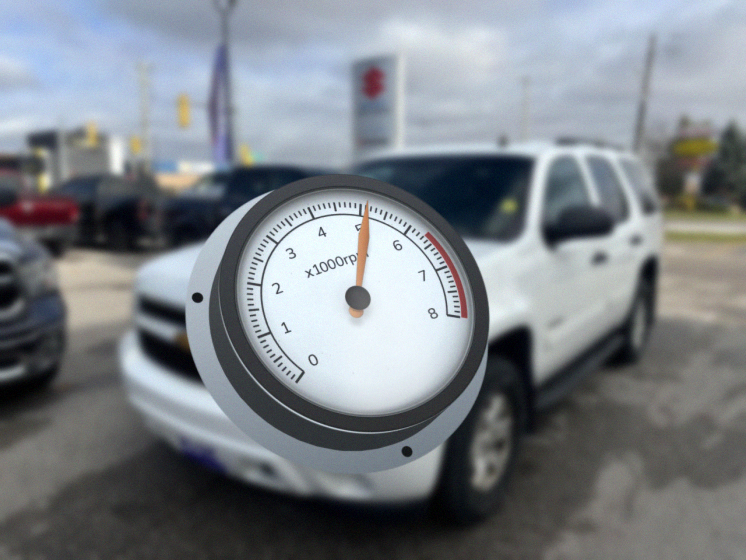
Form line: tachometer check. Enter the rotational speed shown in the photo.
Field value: 5100 rpm
